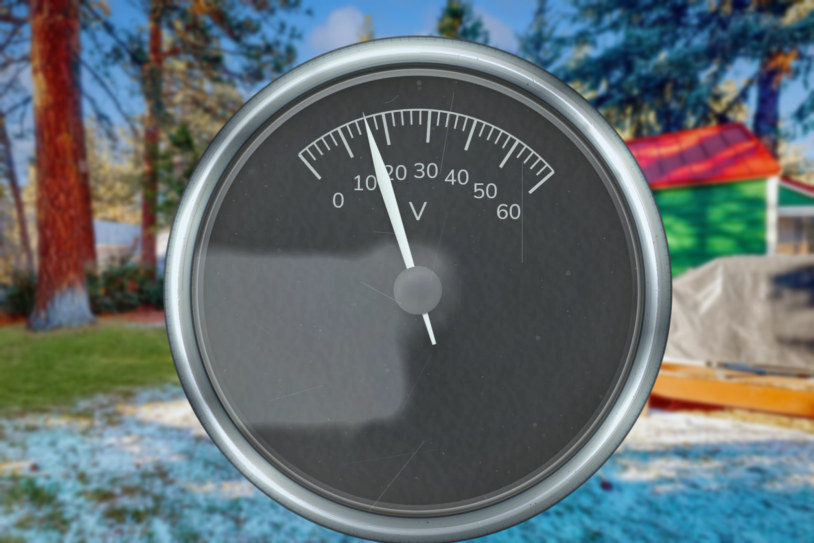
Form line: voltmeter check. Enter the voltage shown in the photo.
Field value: 16 V
